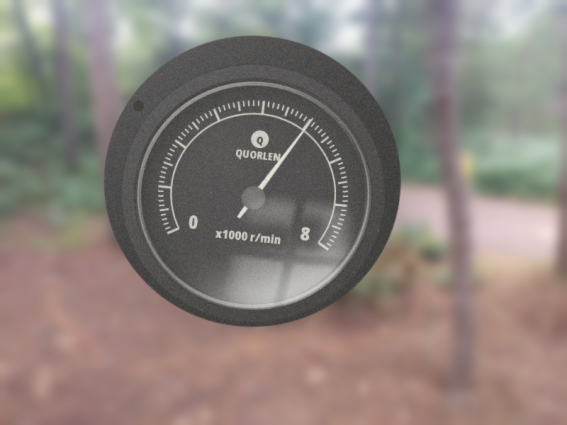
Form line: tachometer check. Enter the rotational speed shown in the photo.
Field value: 5000 rpm
